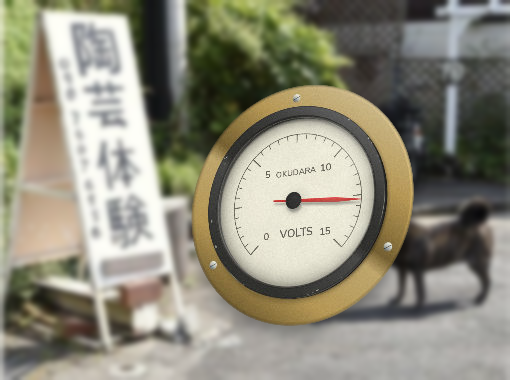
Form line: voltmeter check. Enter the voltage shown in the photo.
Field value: 12.75 V
